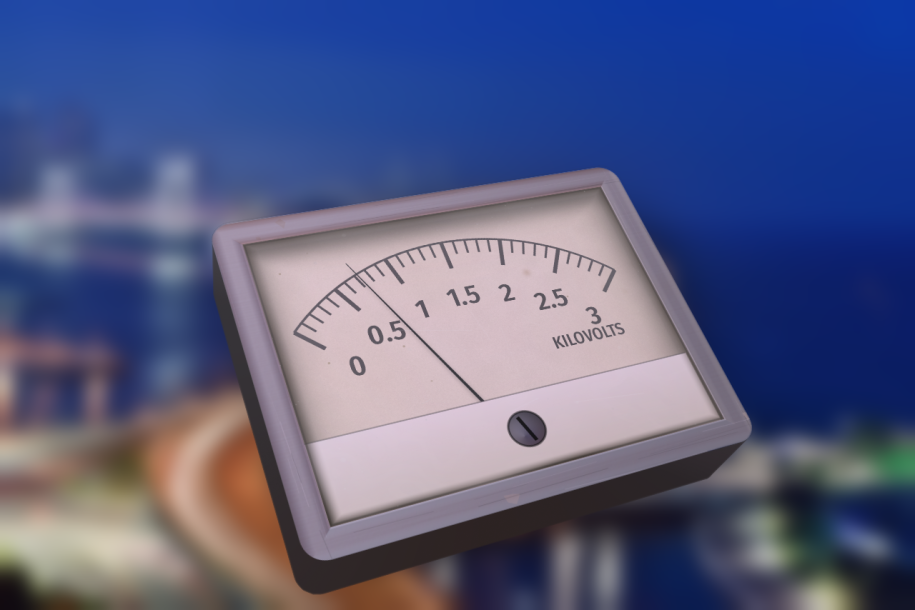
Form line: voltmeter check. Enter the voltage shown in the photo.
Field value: 0.7 kV
